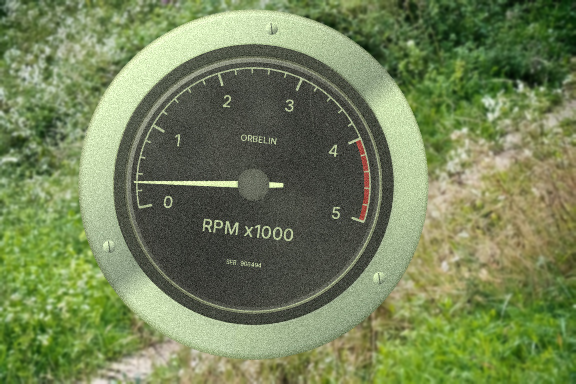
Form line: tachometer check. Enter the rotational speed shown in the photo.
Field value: 300 rpm
